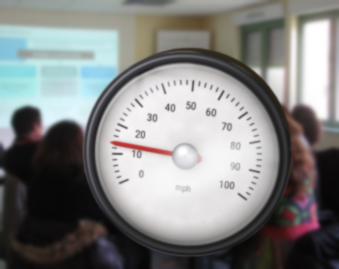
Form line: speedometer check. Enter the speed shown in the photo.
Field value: 14 mph
